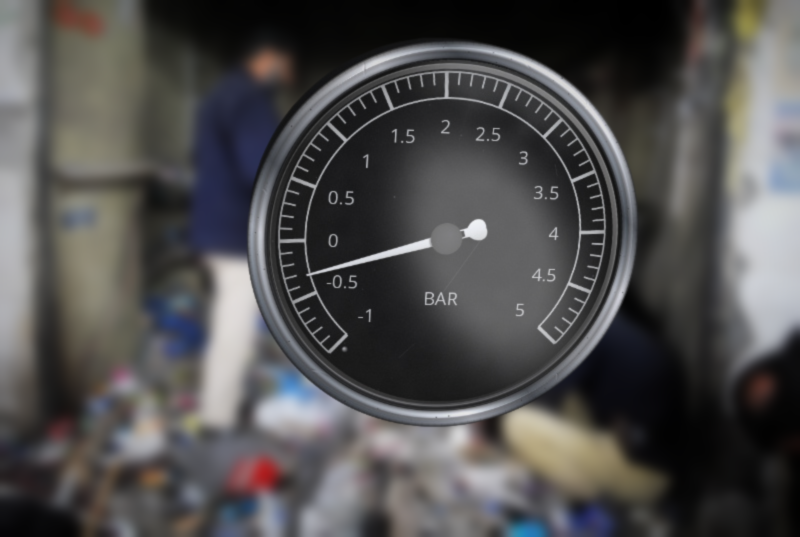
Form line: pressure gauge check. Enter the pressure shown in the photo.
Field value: -0.3 bar
